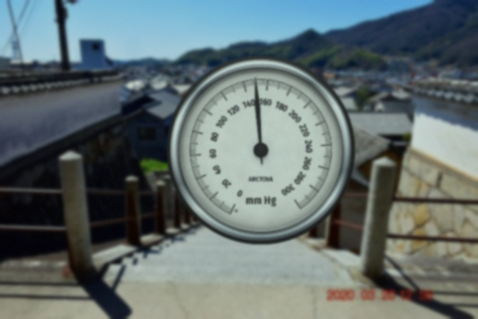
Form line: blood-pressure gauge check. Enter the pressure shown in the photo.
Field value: 150 mmHg
